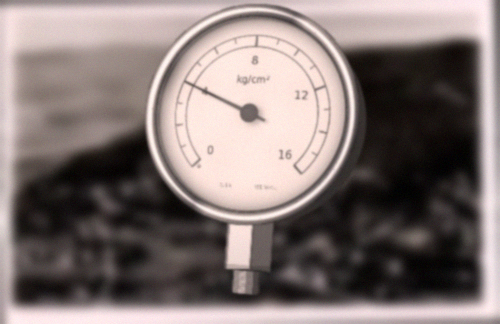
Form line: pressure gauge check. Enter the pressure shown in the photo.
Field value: 4 kg/cm²
